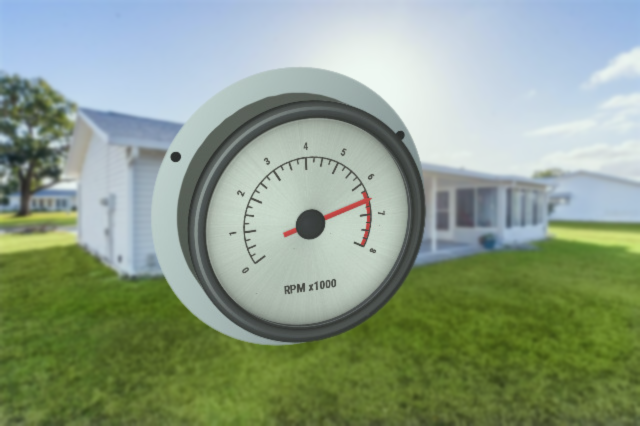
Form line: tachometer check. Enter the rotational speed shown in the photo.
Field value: 6500 rpm
